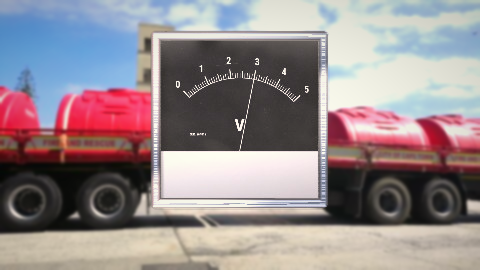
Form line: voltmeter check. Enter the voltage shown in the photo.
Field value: 3 V
